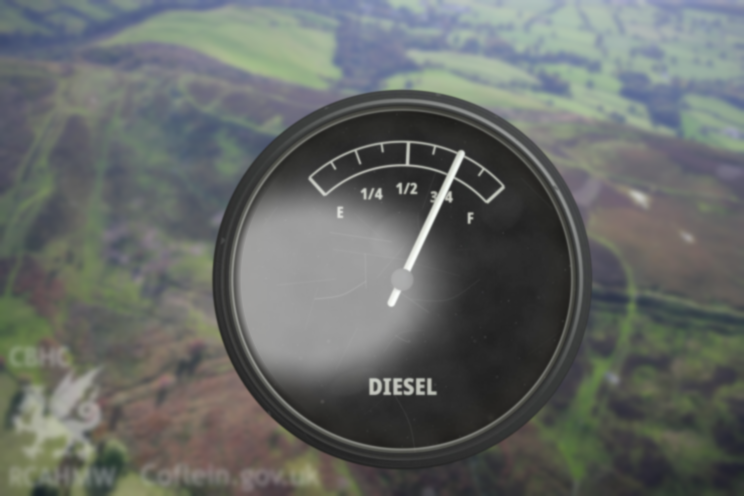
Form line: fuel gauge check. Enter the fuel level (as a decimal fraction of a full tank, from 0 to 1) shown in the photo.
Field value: 0.75
